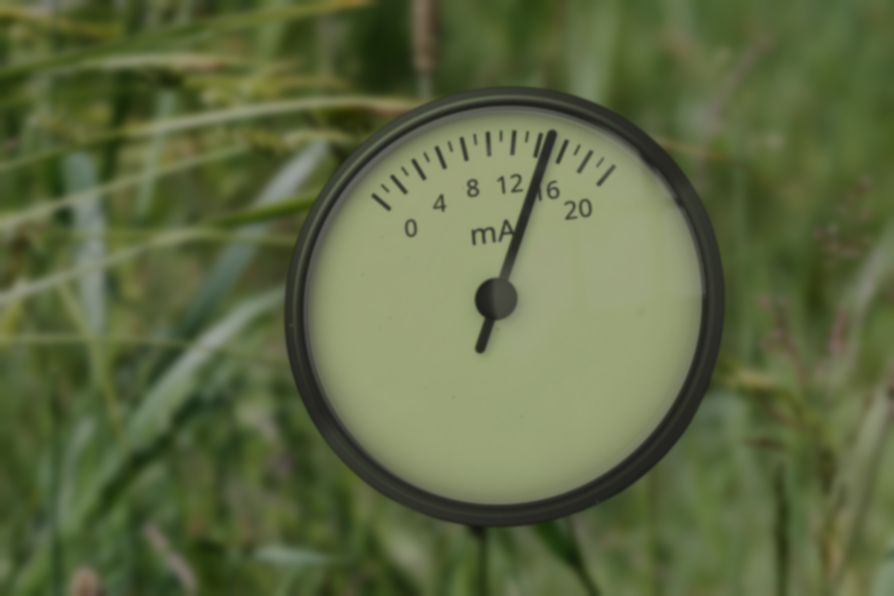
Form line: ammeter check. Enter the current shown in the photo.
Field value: 15 mA
